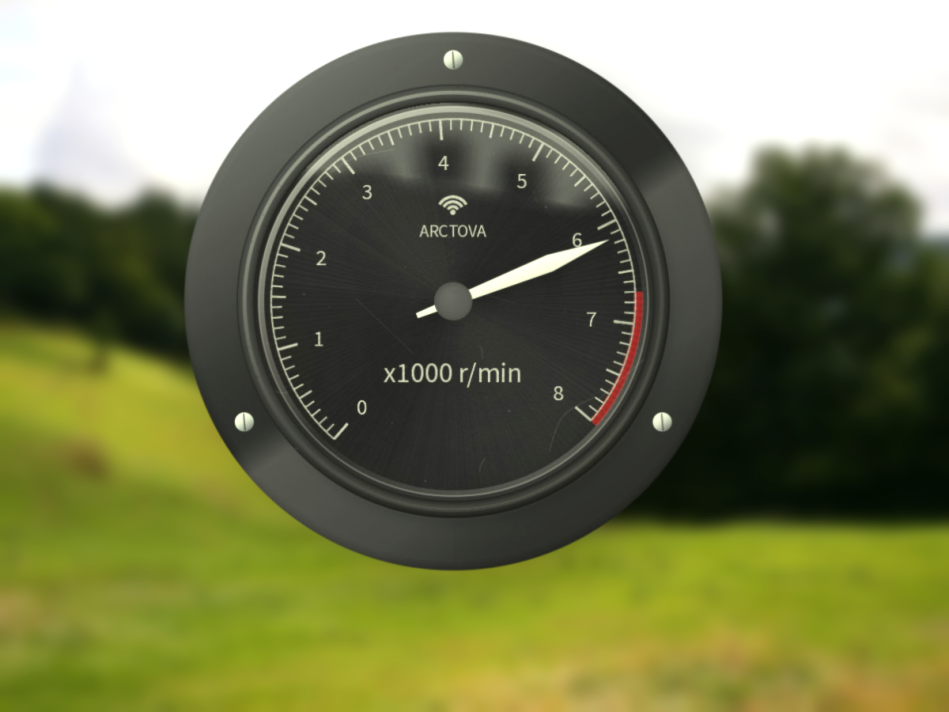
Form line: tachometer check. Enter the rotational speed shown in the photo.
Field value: 6150 rpm
